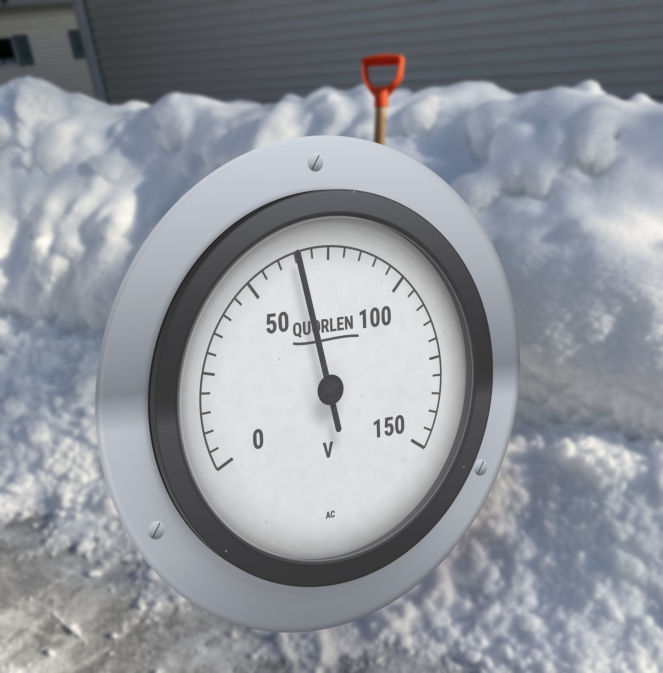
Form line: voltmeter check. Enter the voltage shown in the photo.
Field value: 65 V
